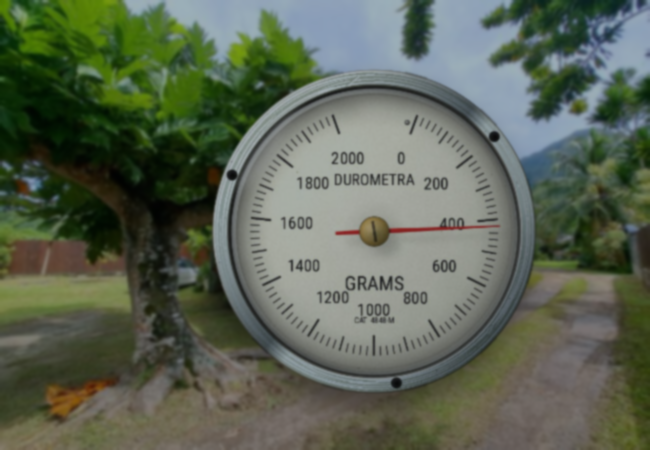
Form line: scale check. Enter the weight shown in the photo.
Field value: 420 g
